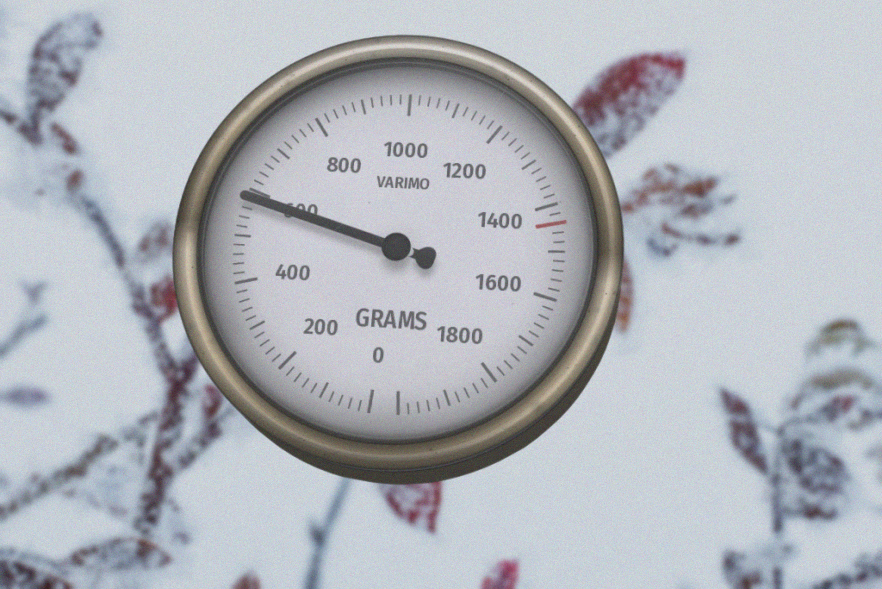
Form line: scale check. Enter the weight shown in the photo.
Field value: 580 g
